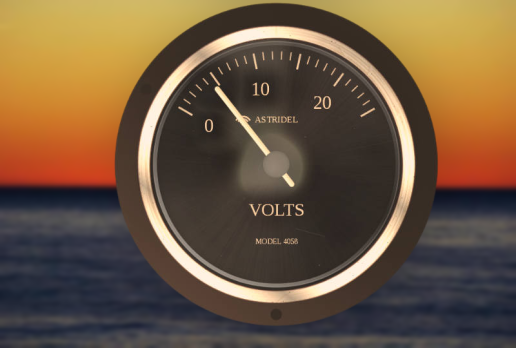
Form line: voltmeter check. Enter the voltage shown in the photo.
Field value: 4.5 V
